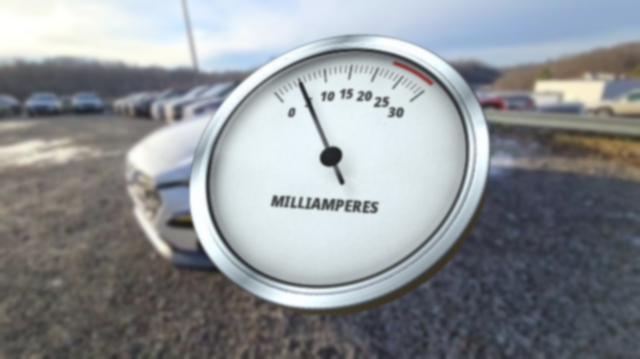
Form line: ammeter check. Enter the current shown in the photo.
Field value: 5 mA
